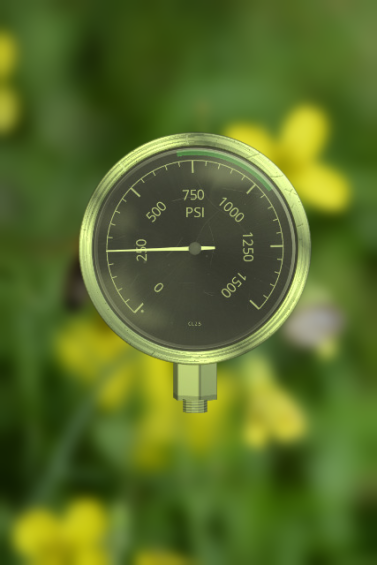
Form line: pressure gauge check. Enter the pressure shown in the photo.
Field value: 250 psi
